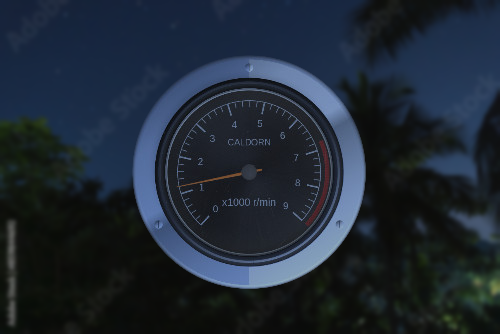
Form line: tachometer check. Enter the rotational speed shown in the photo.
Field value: 1200 rpm
